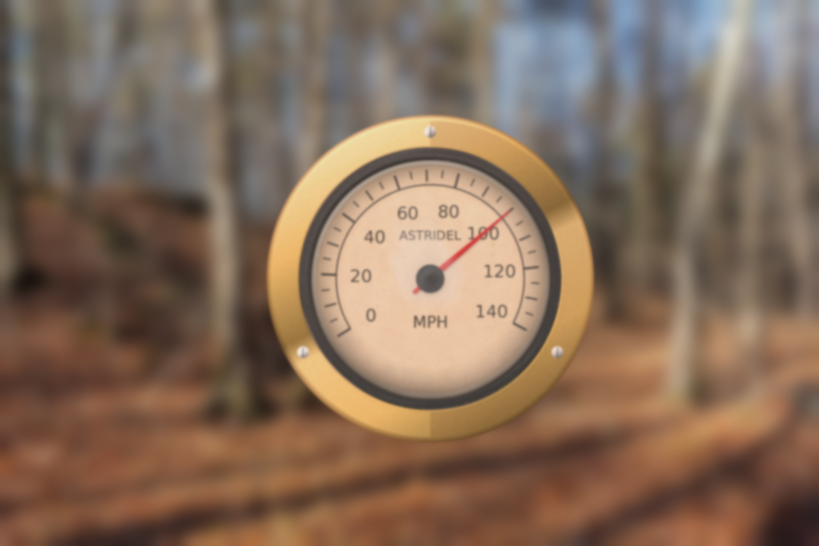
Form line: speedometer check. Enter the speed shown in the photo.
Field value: 100 mph
